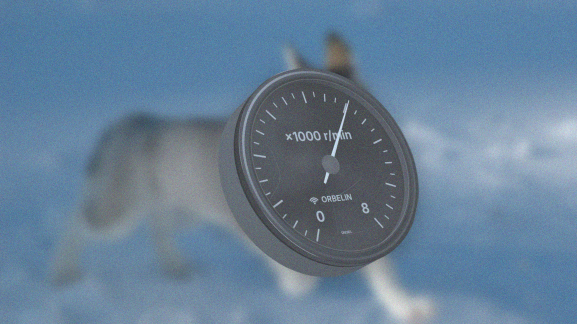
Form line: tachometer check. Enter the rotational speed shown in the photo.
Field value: 5000 rpm
